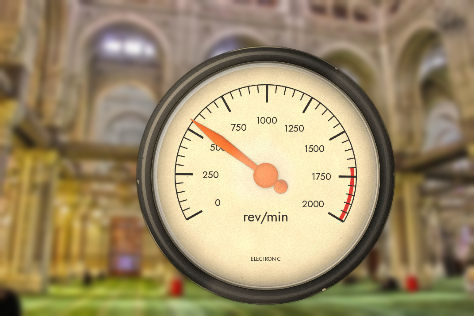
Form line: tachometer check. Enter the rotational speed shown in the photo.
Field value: 550 rpm
